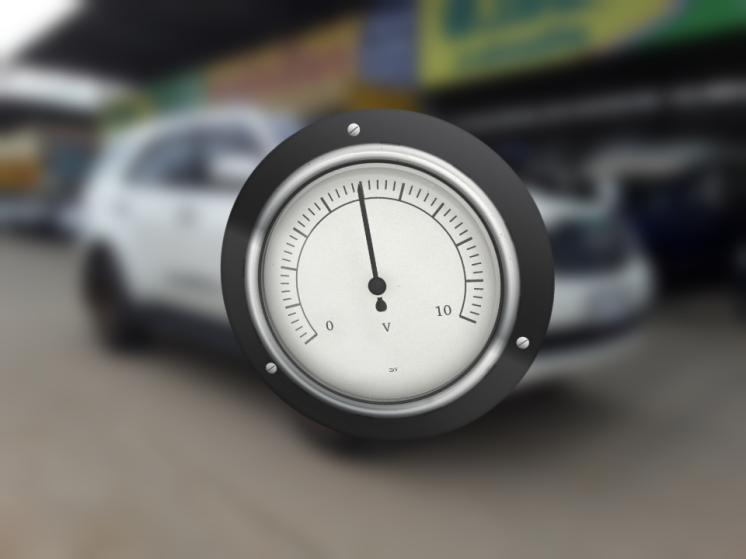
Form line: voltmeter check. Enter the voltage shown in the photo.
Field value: 5 V
